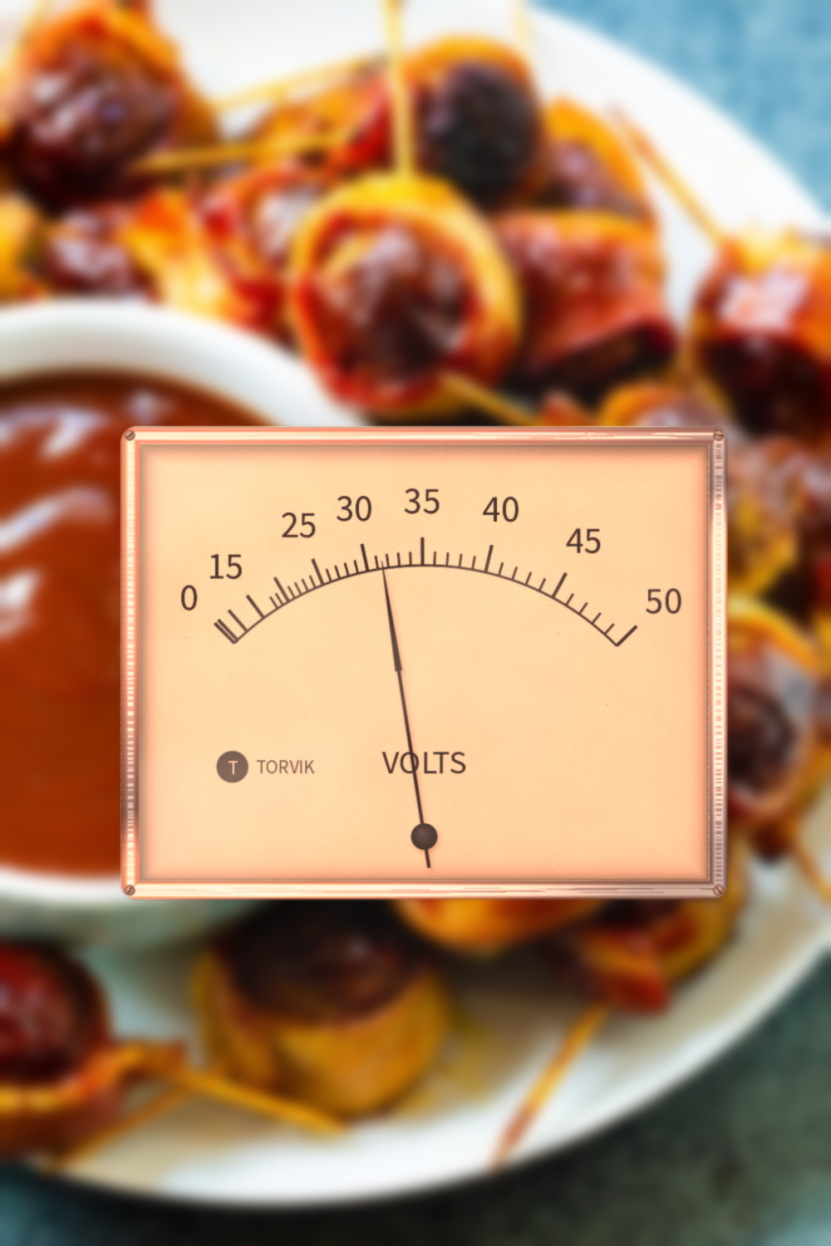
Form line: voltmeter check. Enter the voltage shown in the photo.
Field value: 31.5 V
